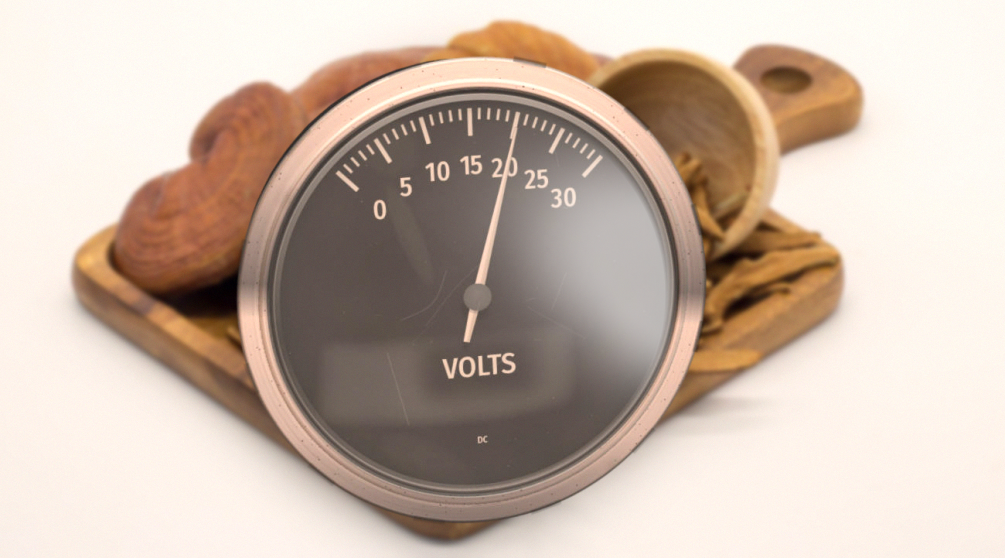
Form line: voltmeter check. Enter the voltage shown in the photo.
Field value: 20 V
